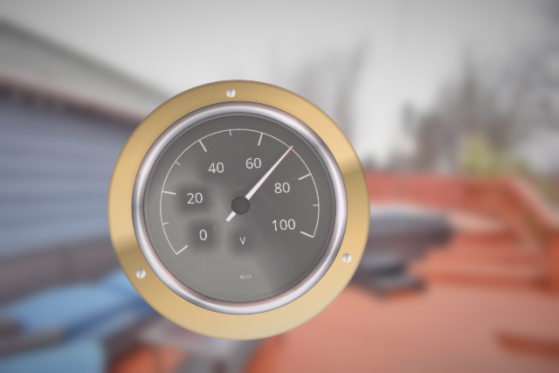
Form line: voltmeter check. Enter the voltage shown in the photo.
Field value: 70 V
